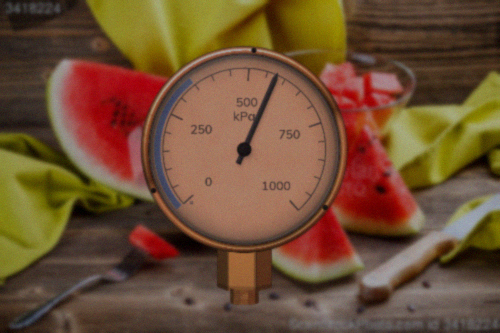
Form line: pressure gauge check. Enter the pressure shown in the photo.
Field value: 575 kPa
